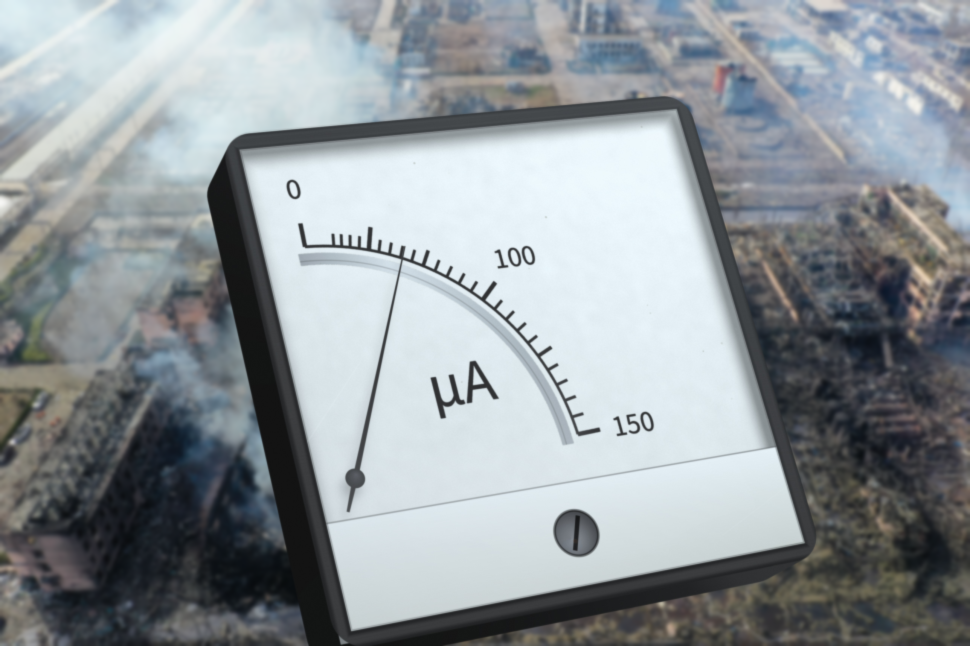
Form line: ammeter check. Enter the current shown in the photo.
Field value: 65 µA
